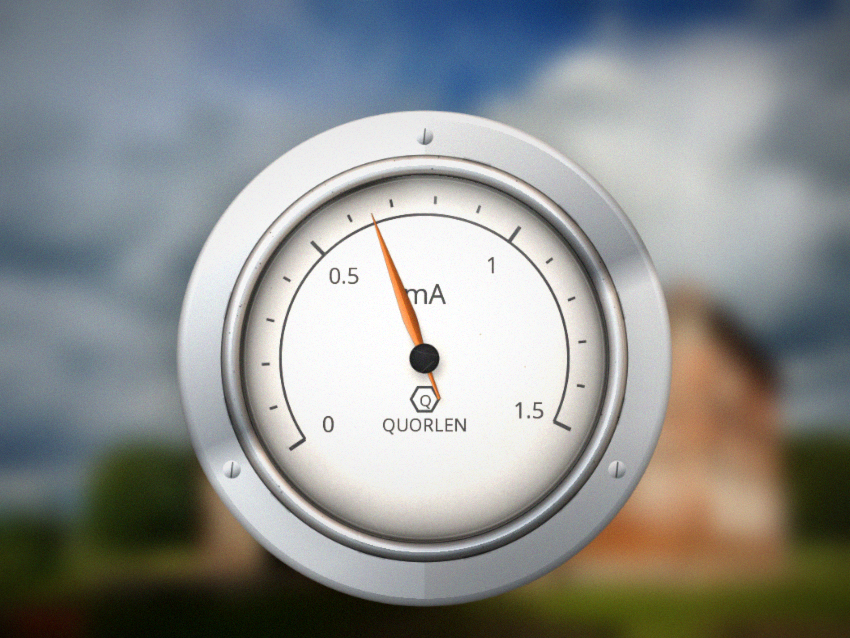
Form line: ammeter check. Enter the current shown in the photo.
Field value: 0.65 mA
